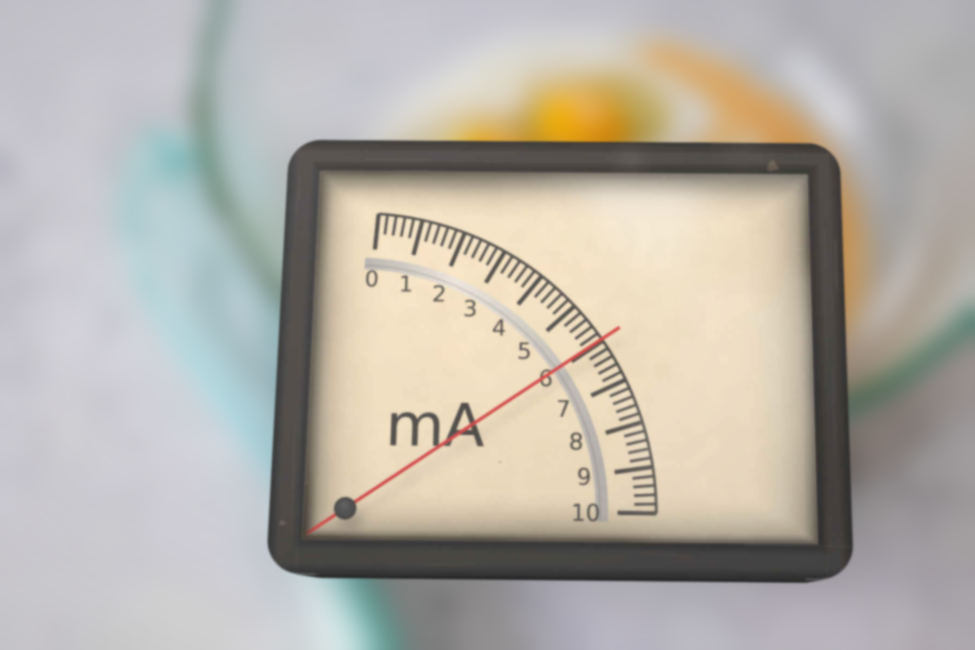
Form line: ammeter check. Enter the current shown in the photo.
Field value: 6 mA
